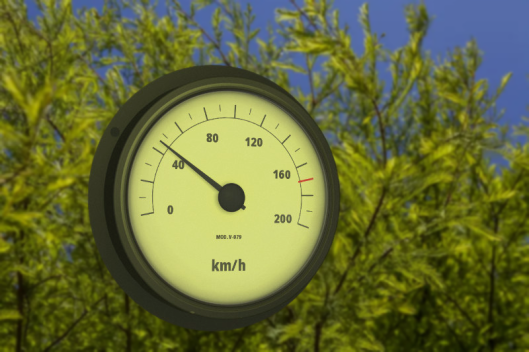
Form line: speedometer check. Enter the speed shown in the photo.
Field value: 45 km/h
